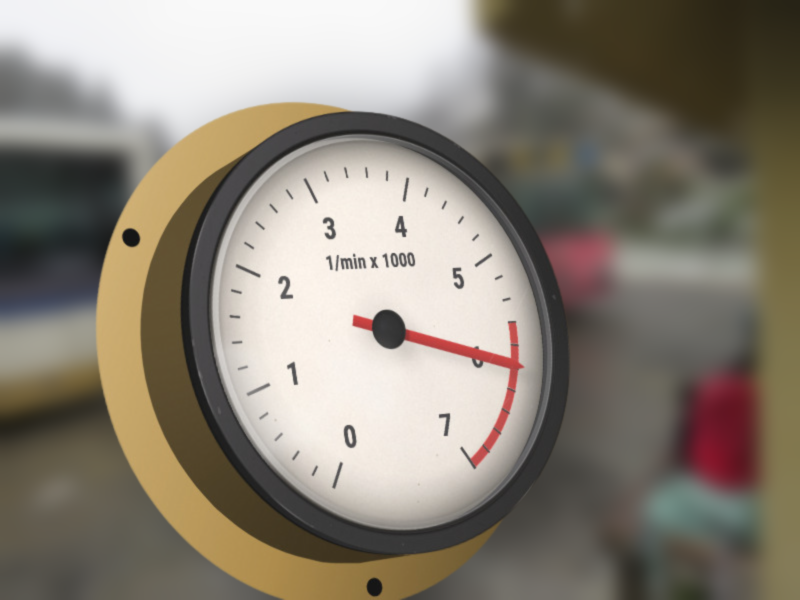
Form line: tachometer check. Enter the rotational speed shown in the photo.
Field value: 6000 rpm
